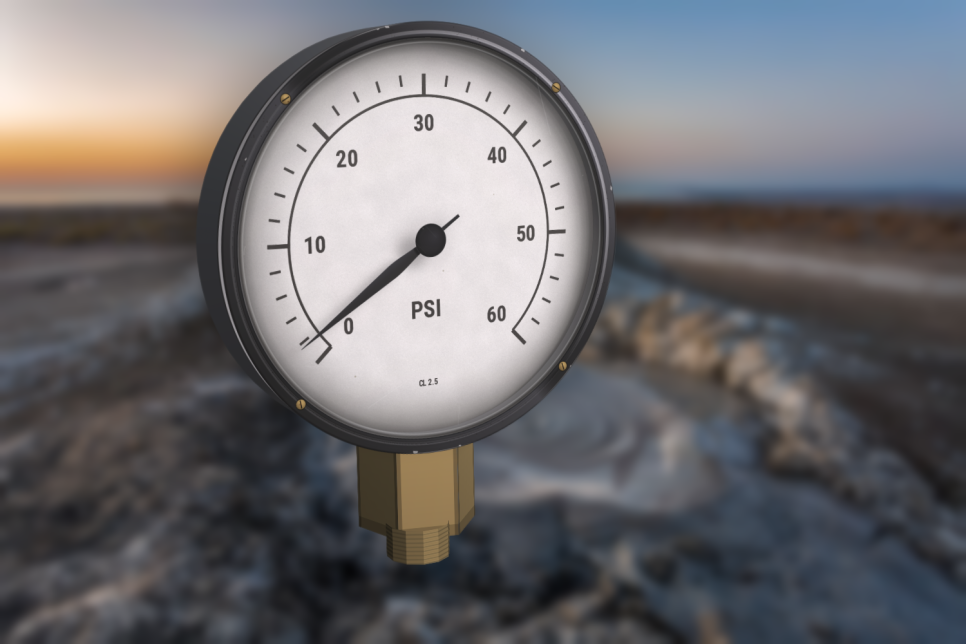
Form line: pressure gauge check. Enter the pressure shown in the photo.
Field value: 2 psi
